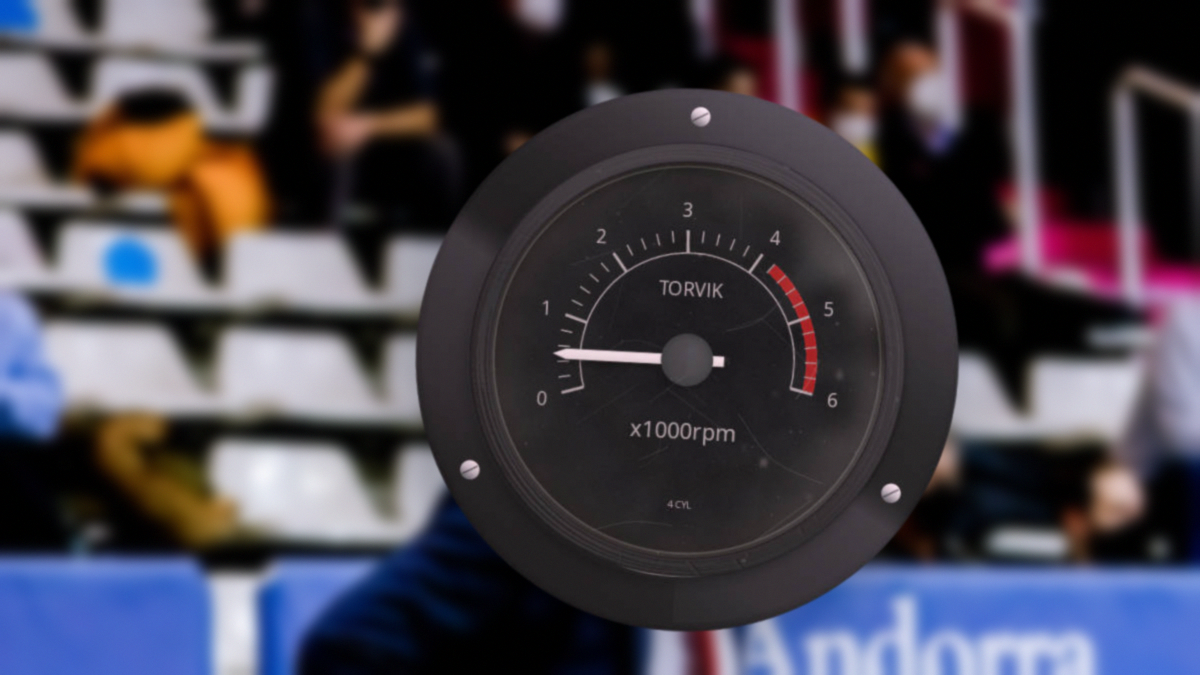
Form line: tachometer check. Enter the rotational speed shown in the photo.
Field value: 500 rpm
